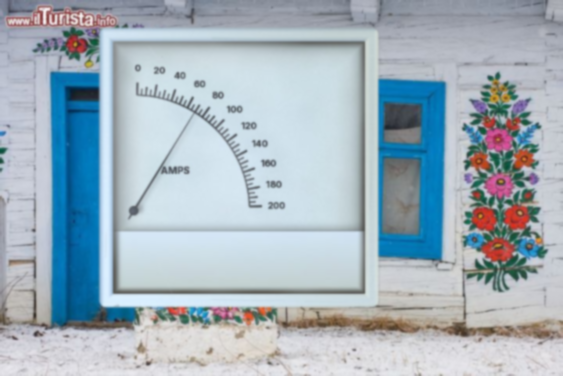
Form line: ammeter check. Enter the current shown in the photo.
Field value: 70 A
